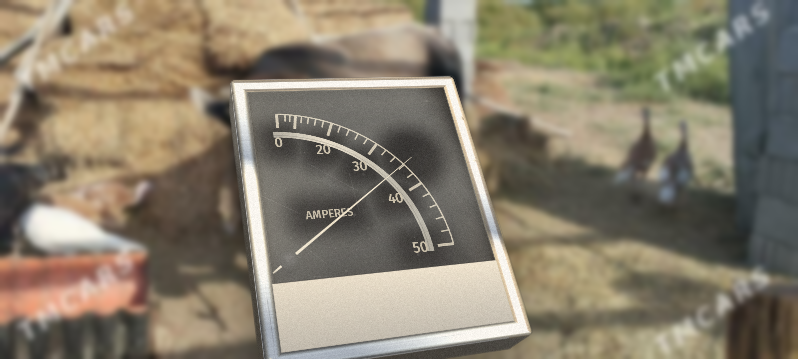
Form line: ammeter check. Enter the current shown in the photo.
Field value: 36 A
